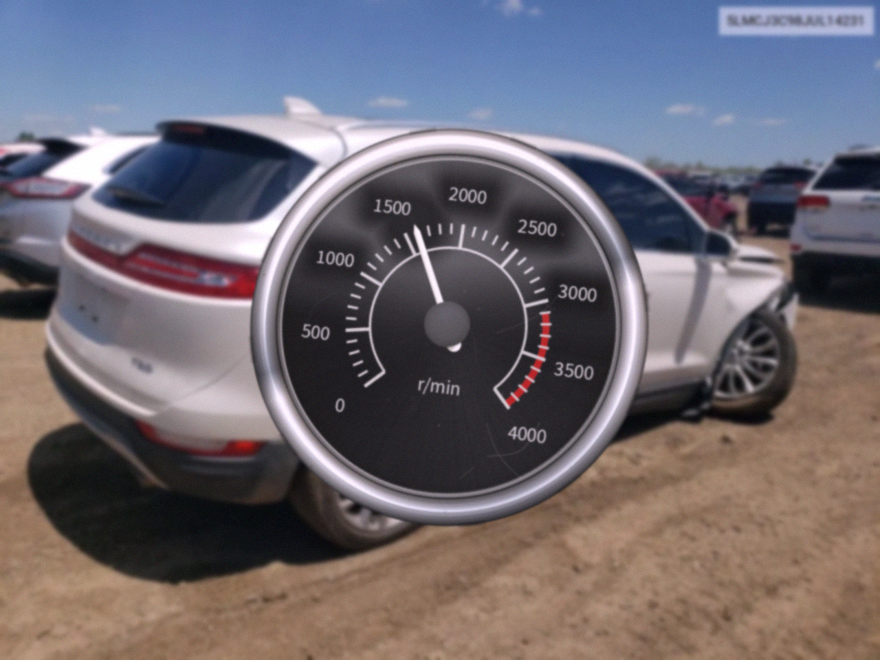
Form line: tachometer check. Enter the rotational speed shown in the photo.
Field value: 1600 rpm
